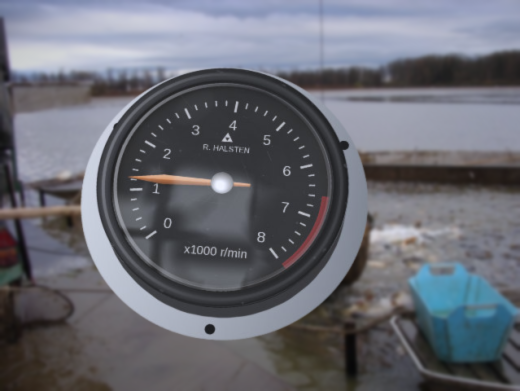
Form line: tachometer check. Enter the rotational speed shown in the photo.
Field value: 1200 rpm
